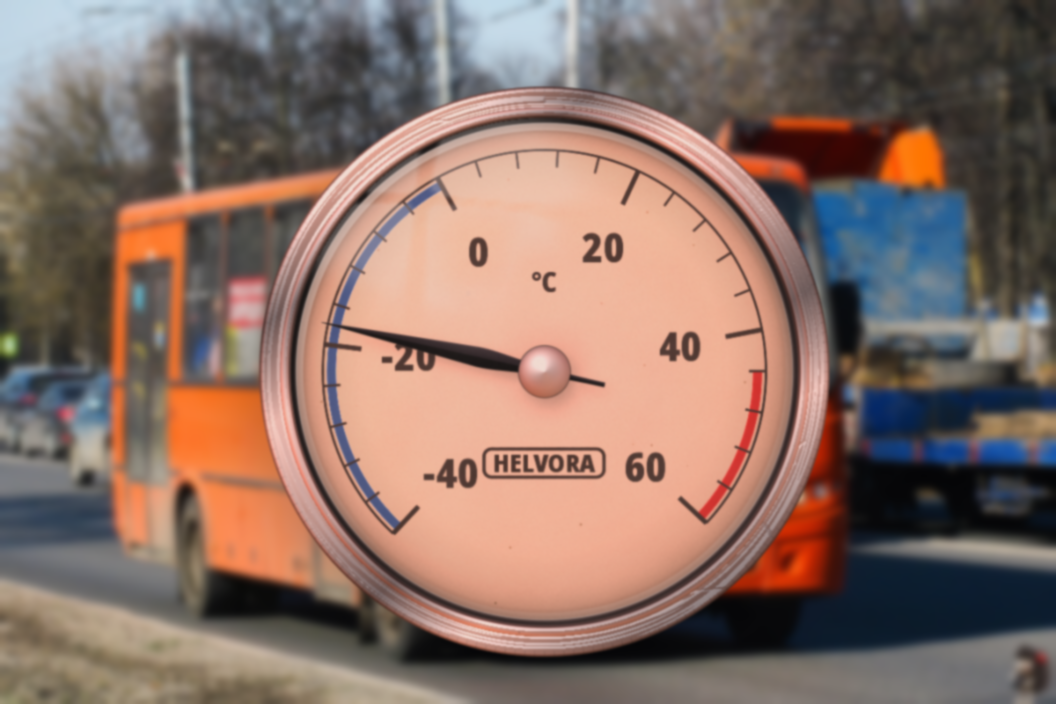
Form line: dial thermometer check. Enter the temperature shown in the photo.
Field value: -18 °C
